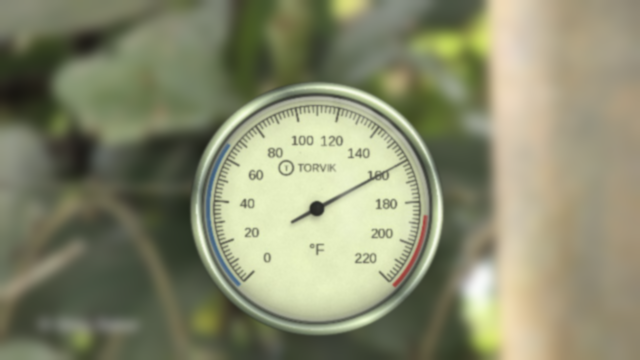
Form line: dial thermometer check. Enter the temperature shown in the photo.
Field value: 160 °F
